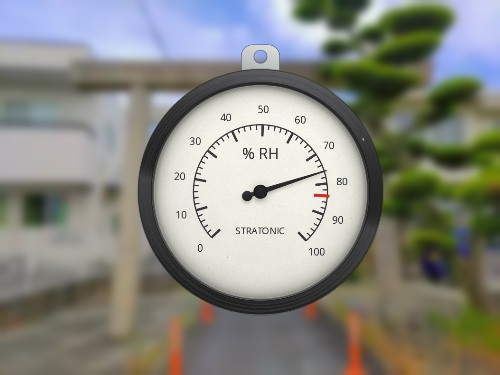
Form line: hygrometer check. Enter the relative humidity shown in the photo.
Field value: 76 %
